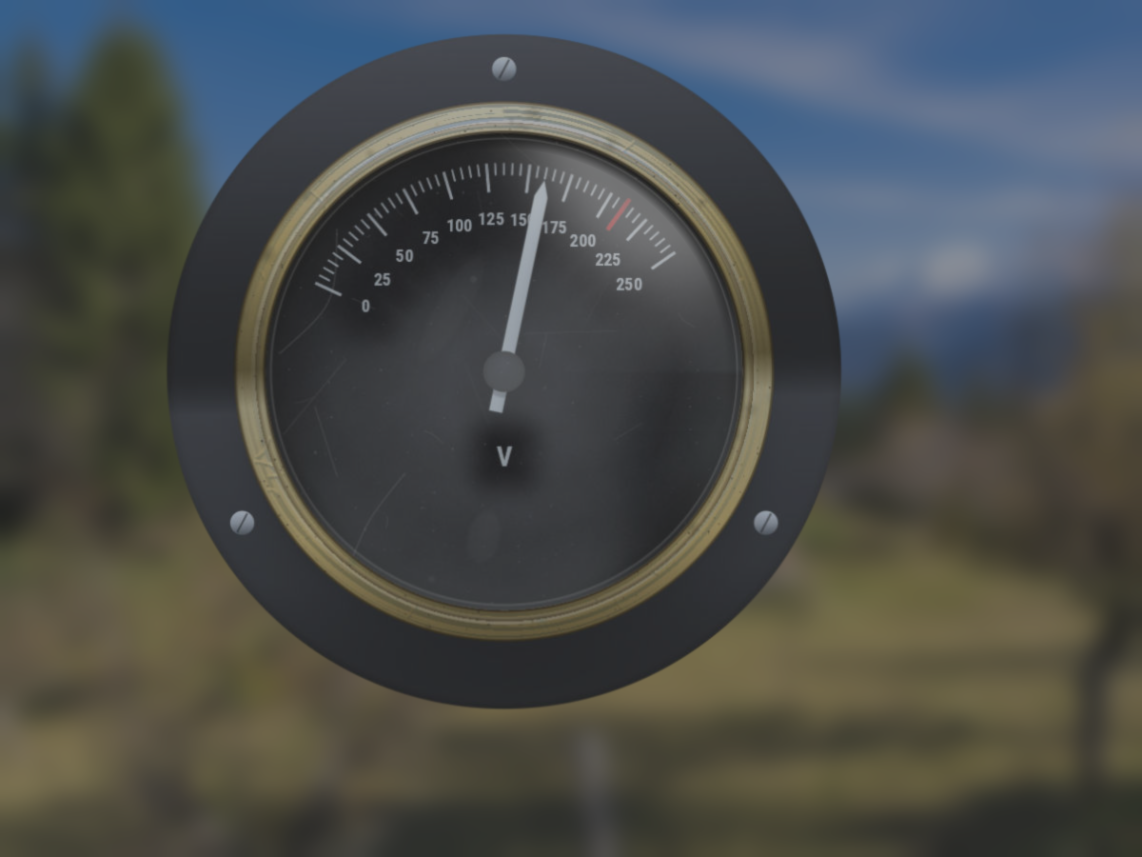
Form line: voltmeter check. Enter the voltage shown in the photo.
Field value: 160 V
